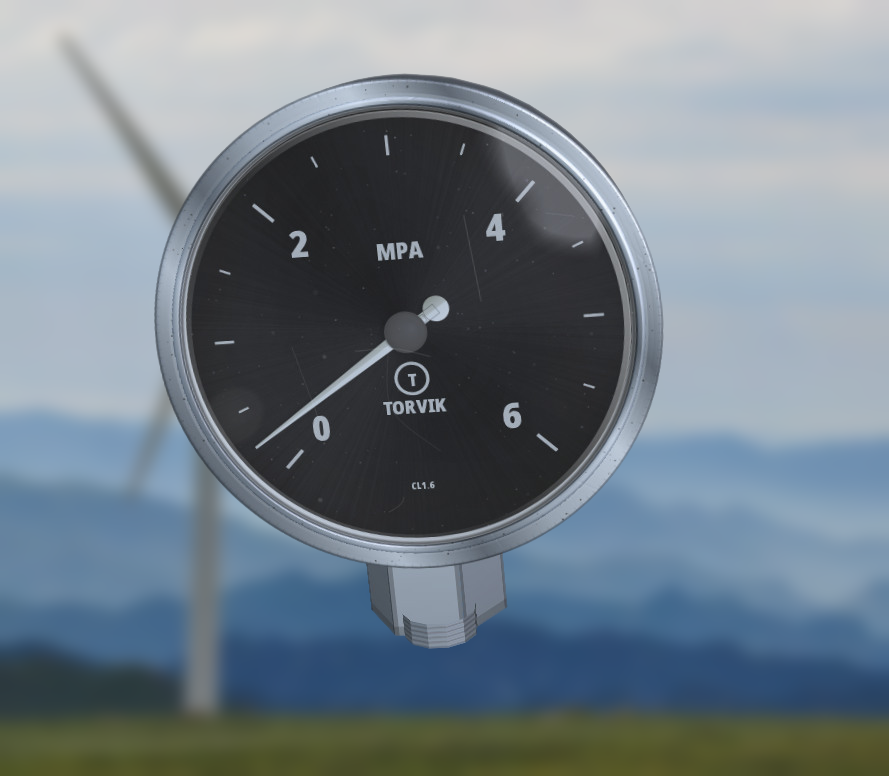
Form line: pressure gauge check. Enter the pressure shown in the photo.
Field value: 0.25 MPa
